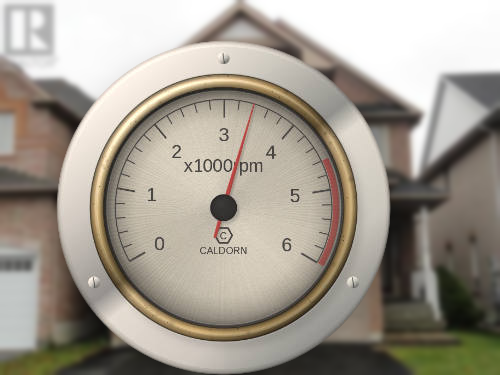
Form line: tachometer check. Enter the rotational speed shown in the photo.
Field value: 3400 rpm
